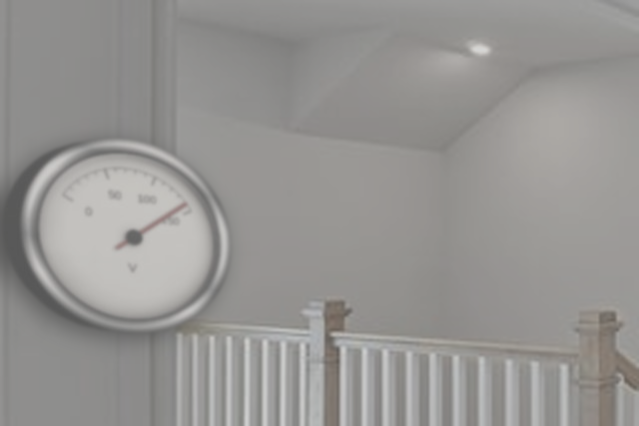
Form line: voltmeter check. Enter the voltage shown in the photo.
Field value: 140 V
